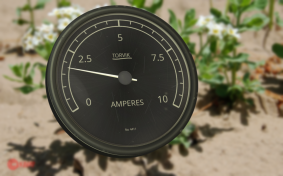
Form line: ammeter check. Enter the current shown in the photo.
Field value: 1.75 A
